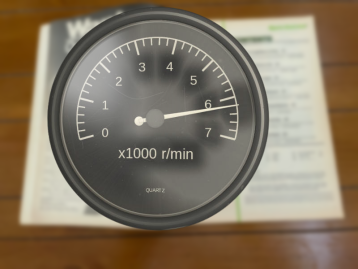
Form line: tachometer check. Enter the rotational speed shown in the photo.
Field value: 6200 rpm
